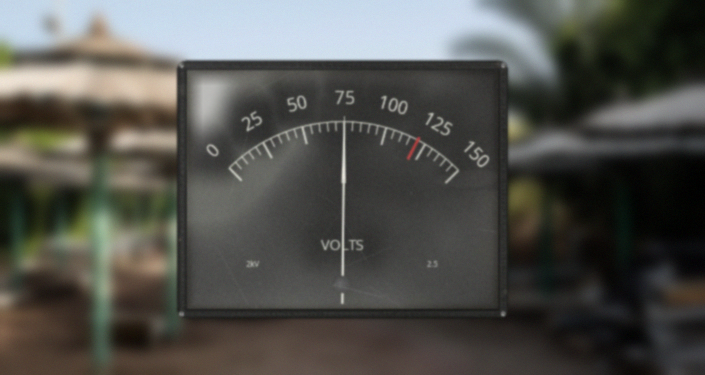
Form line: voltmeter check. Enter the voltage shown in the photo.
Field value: 75 V
